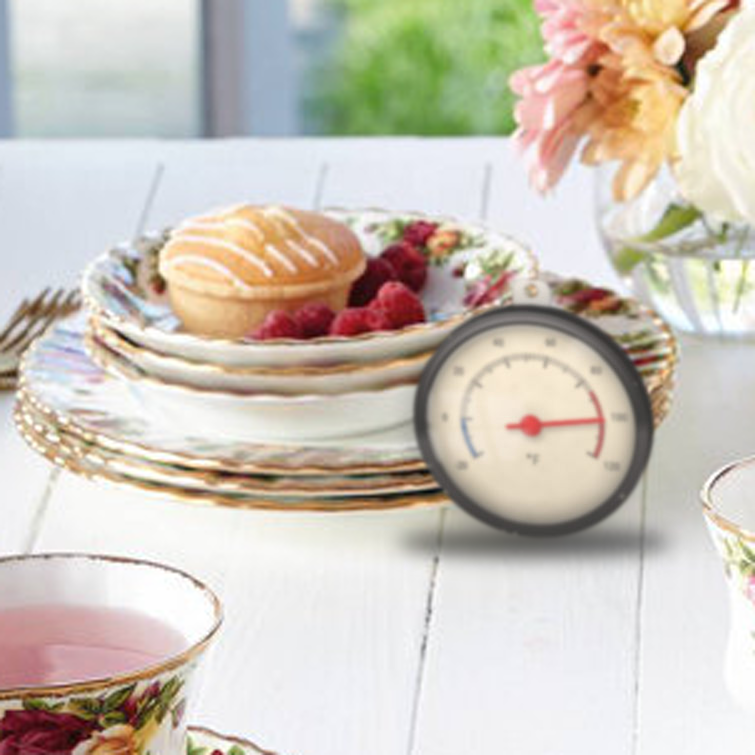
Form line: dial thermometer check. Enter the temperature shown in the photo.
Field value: 100 °F
